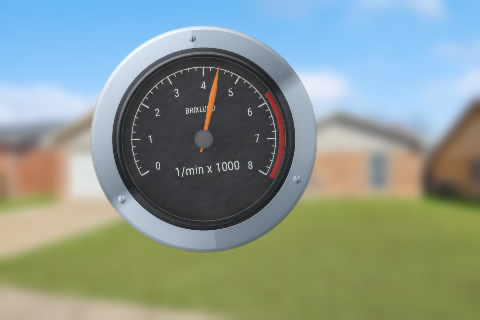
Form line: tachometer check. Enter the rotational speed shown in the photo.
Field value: 4400 rpm
